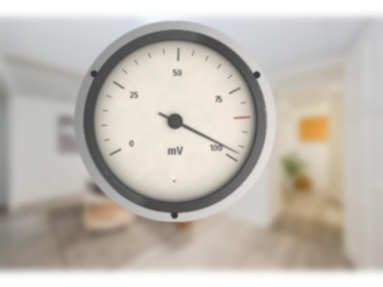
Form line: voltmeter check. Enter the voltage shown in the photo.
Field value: 97.5 mV
